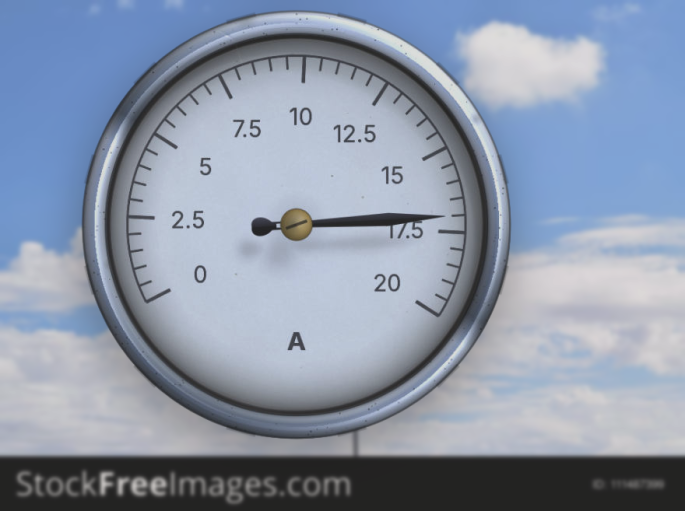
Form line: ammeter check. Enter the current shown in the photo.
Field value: 17 A
